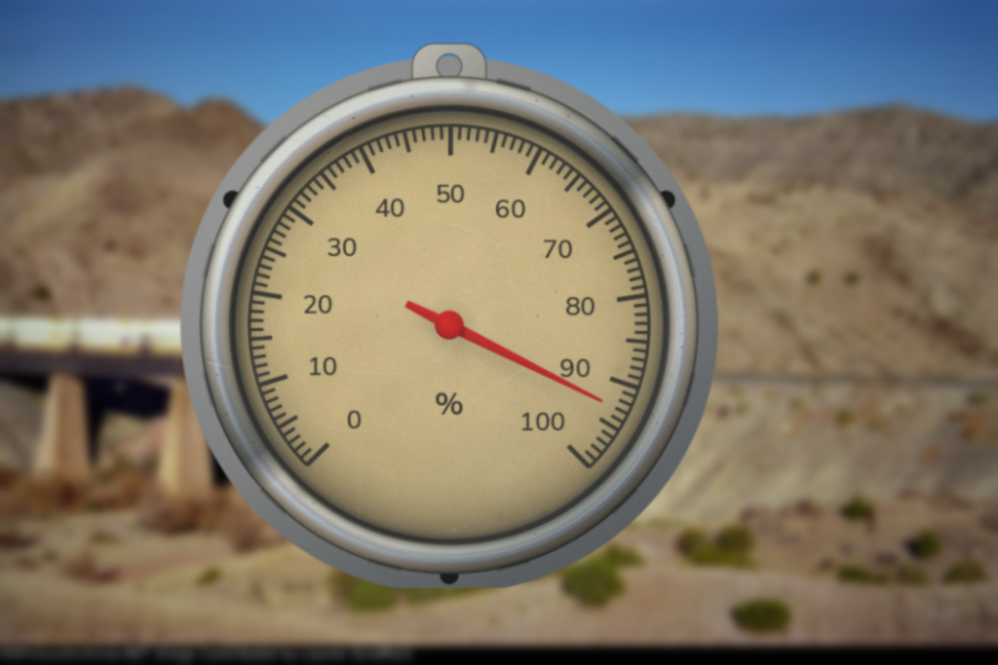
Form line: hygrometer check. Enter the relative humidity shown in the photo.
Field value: 93 %
